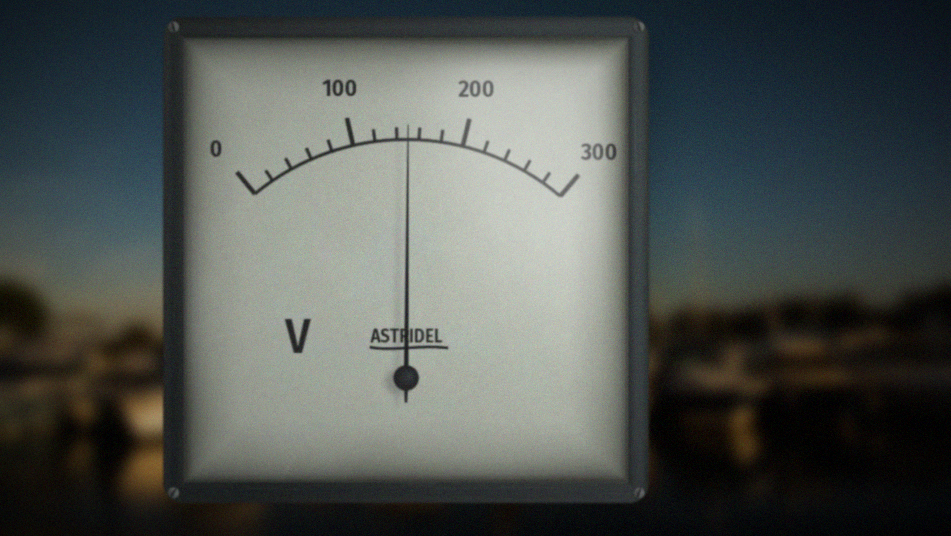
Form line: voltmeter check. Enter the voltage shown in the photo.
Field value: 150 V
